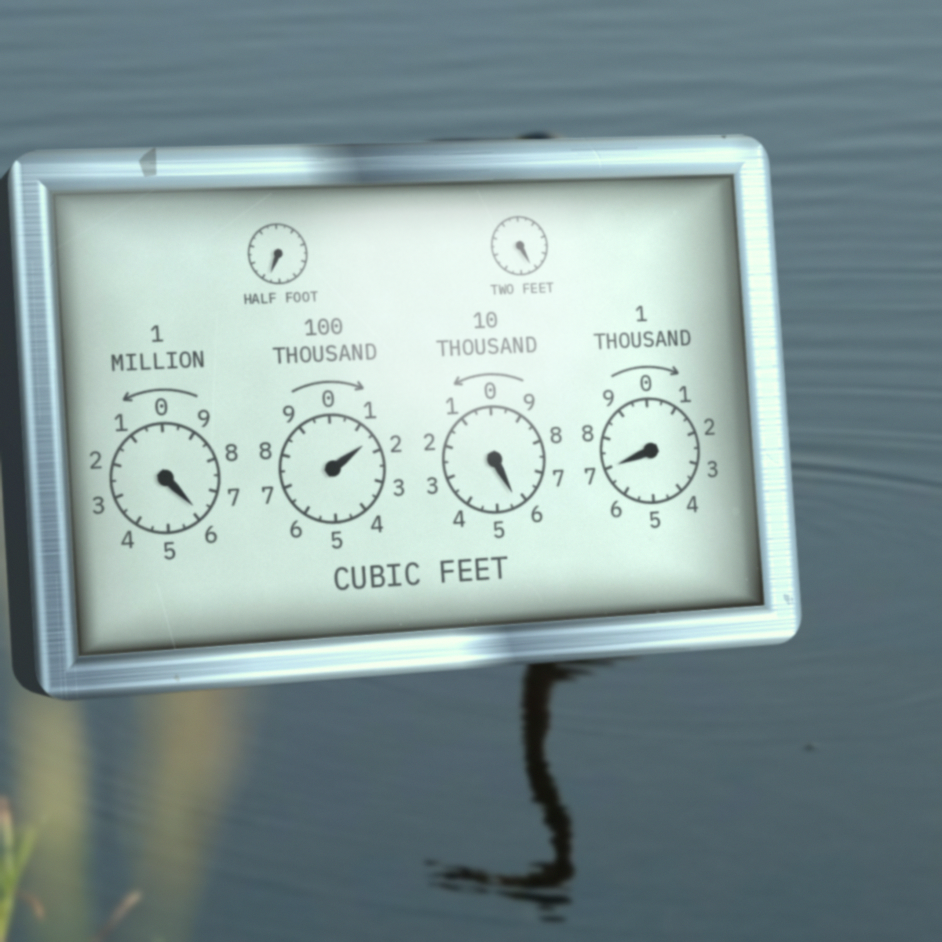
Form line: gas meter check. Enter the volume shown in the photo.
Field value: 615700 ft³
